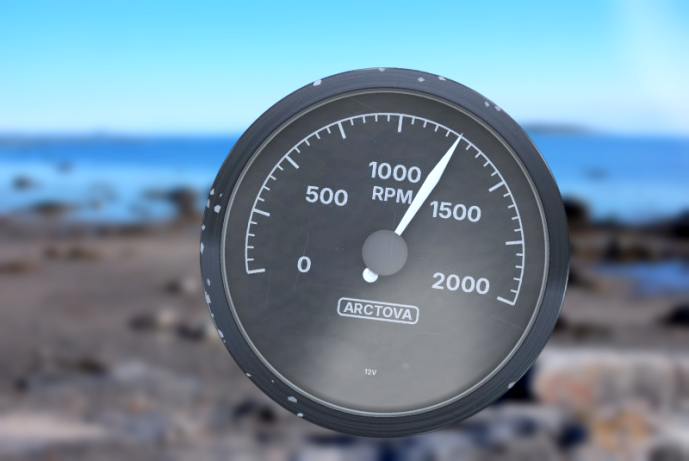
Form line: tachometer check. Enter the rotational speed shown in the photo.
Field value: 1250 rpm
